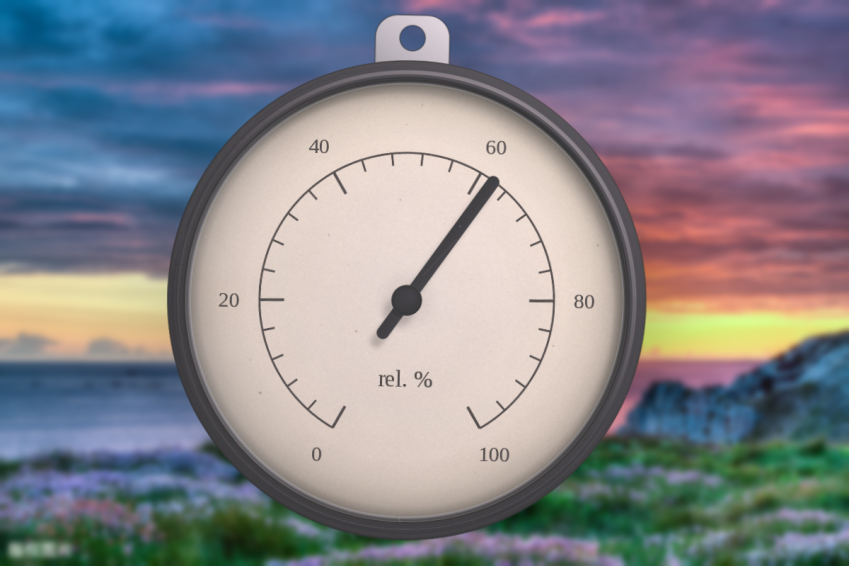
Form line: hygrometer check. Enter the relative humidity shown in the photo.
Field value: 62 %
